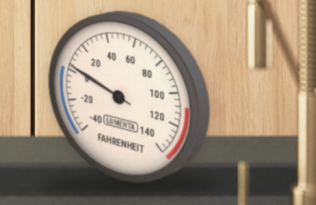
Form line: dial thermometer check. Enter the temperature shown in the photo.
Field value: 4 °F
